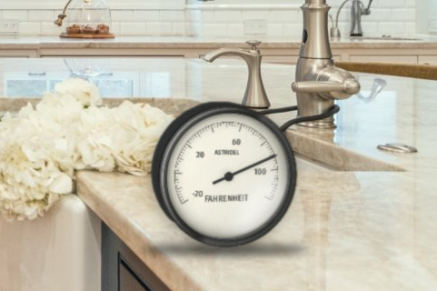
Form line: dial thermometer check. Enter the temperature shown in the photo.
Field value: 90 °F
